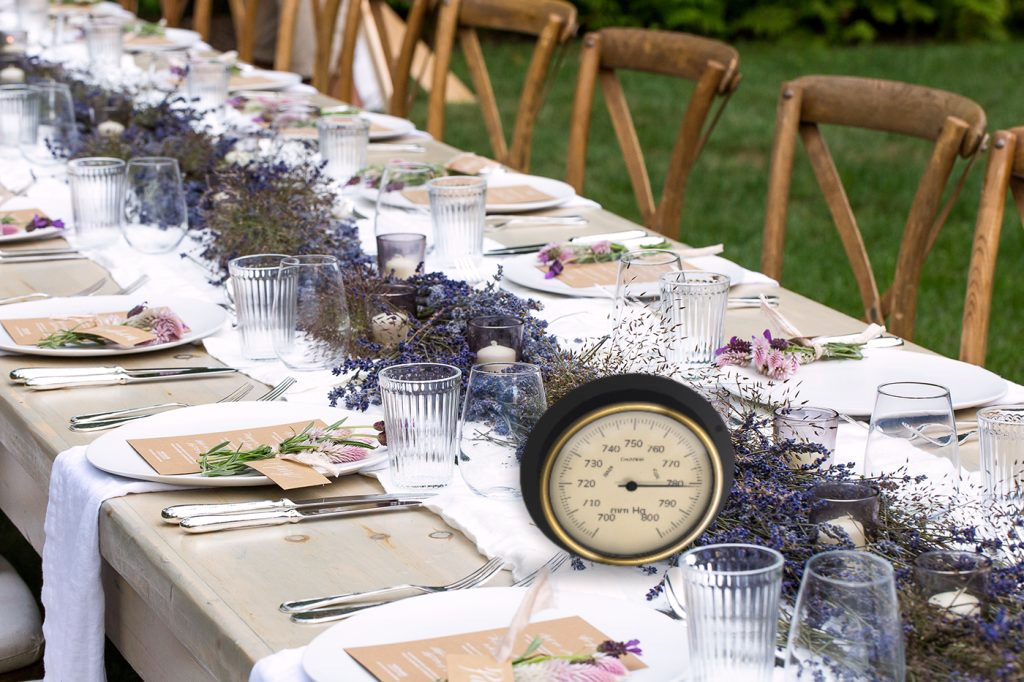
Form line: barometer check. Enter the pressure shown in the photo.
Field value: 780 mmHg
